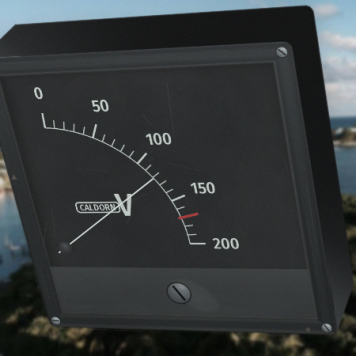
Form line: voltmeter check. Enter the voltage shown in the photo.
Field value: 120 V
